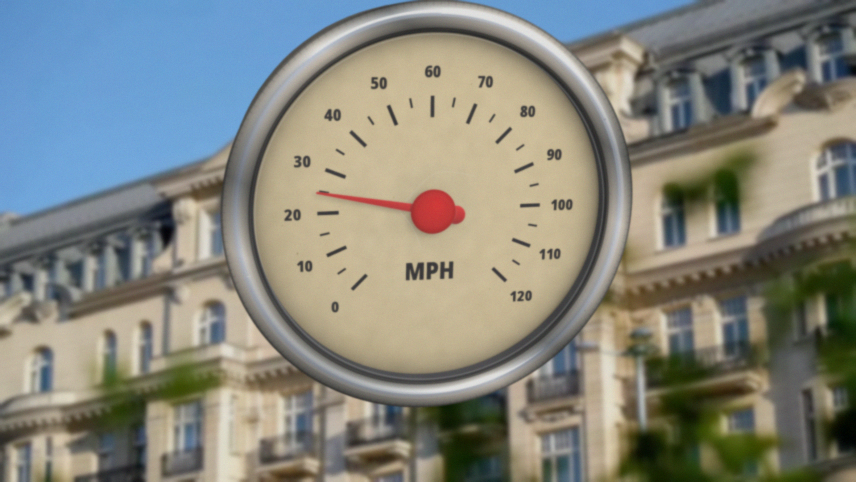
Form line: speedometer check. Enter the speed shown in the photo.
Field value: 25 mph
